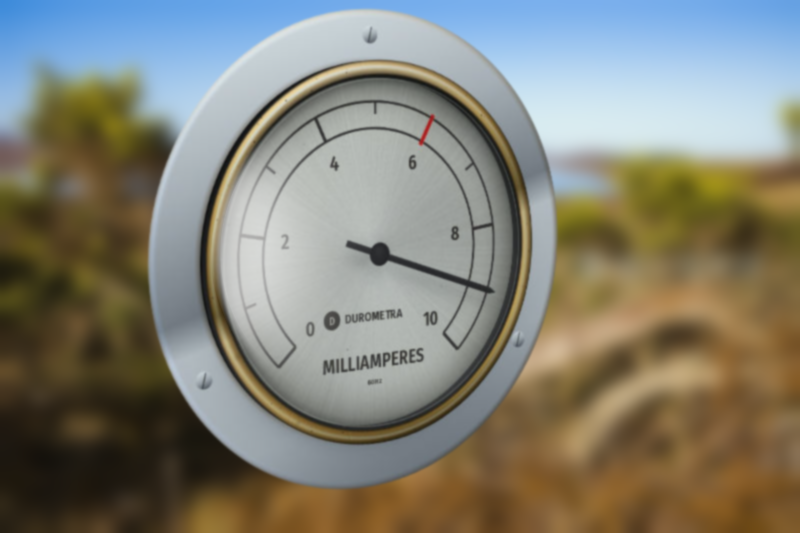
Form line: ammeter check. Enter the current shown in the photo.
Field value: 9 mA
